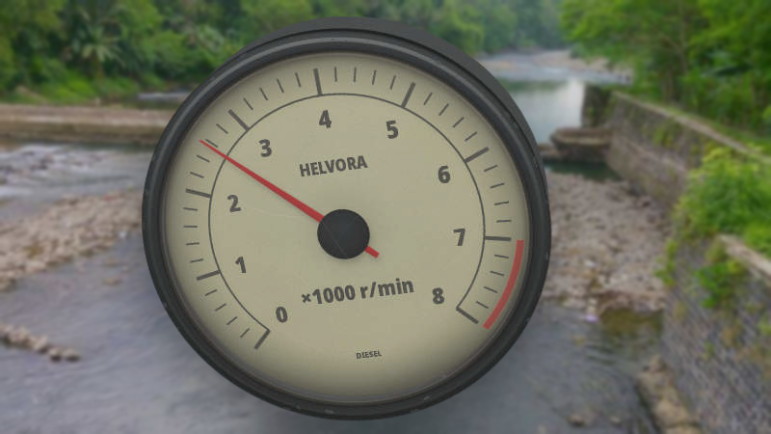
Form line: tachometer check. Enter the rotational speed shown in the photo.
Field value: 2600 rpm
